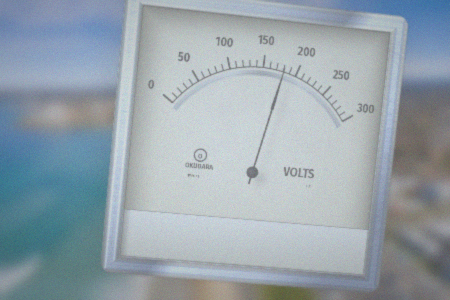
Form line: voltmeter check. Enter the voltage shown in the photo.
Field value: 180 V
